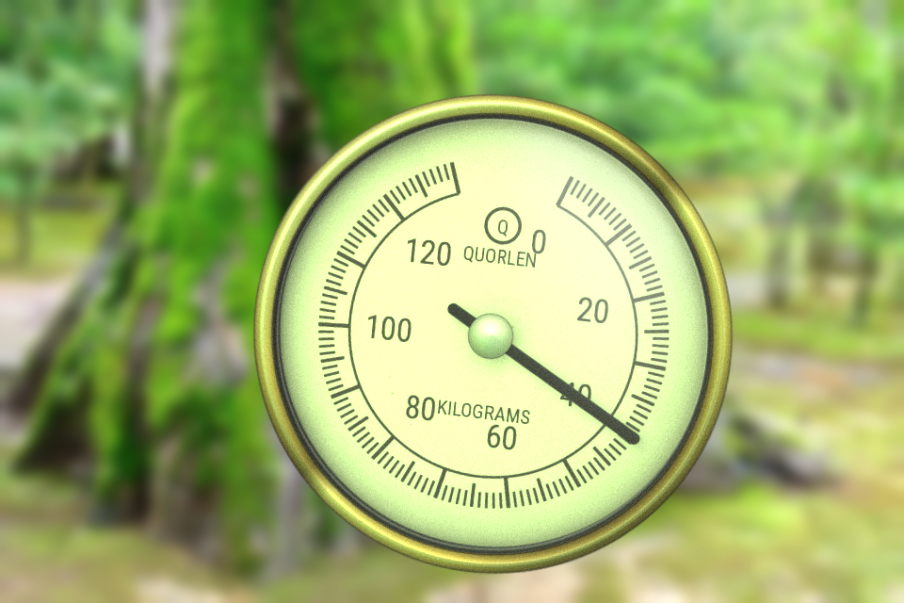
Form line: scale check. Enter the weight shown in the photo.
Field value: 40 kg
